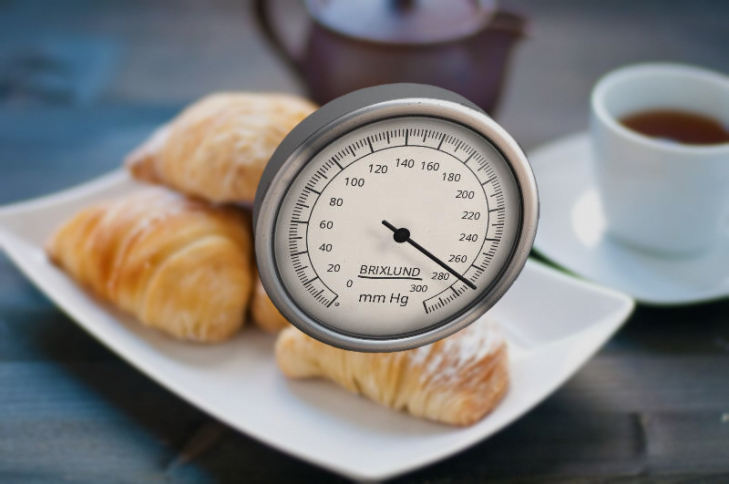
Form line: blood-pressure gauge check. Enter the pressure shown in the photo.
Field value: 270 mmHg
